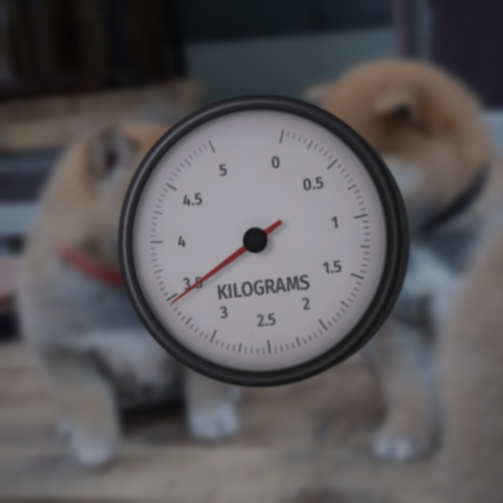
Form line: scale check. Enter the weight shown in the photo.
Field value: 3.45 kg
